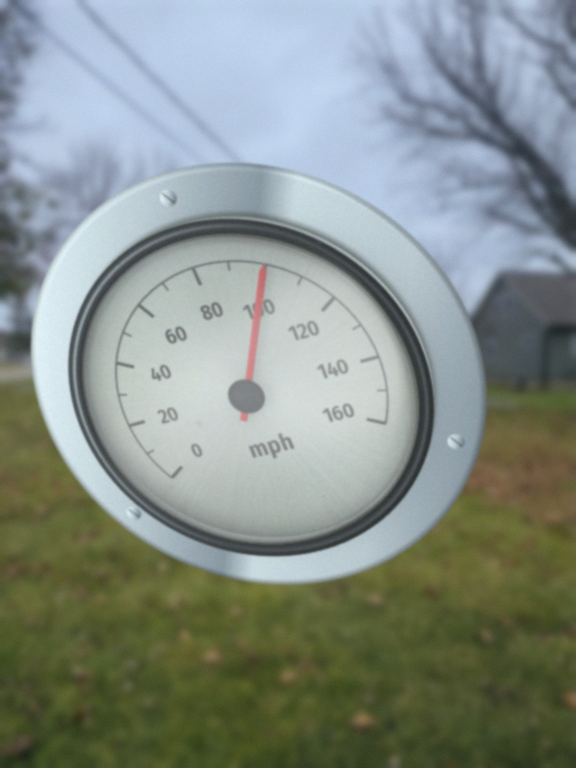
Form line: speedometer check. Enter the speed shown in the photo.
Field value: 100 mph
